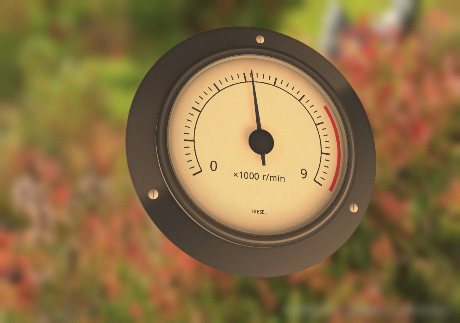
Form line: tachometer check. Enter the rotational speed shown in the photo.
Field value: 4200 rpm
